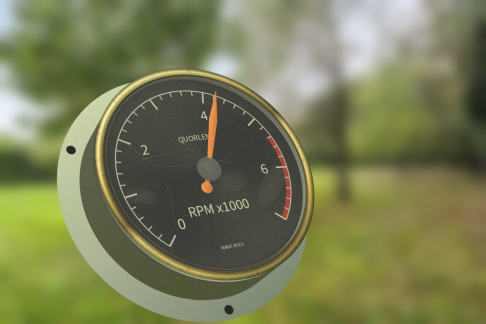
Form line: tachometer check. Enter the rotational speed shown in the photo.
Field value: 4200 rpm
